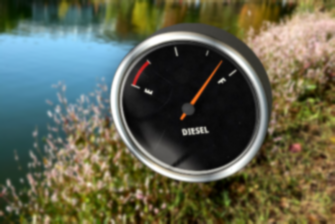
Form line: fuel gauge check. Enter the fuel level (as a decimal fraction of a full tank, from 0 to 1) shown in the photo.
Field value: 0.875
